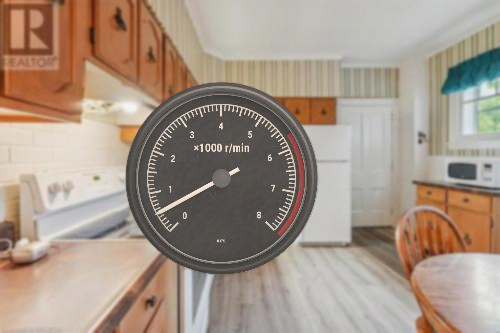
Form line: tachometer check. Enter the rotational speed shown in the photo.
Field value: 500 rpm
